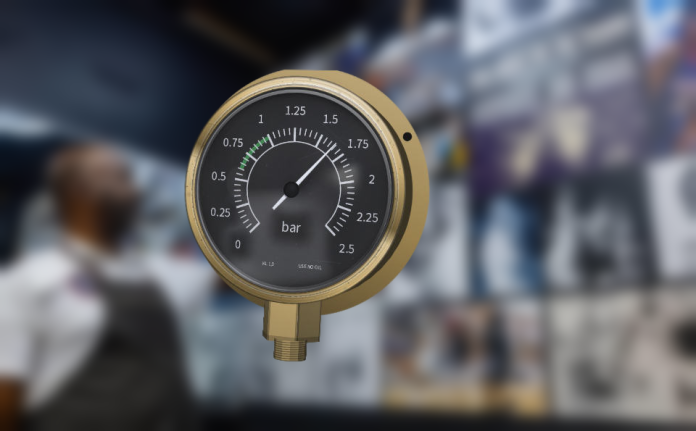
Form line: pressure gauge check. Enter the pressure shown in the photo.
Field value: 1.65 bar
